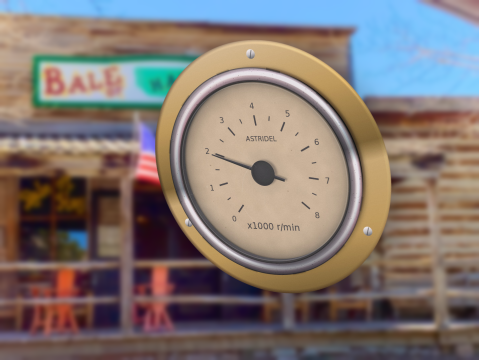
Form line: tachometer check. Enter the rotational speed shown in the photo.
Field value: 2000 rpm
